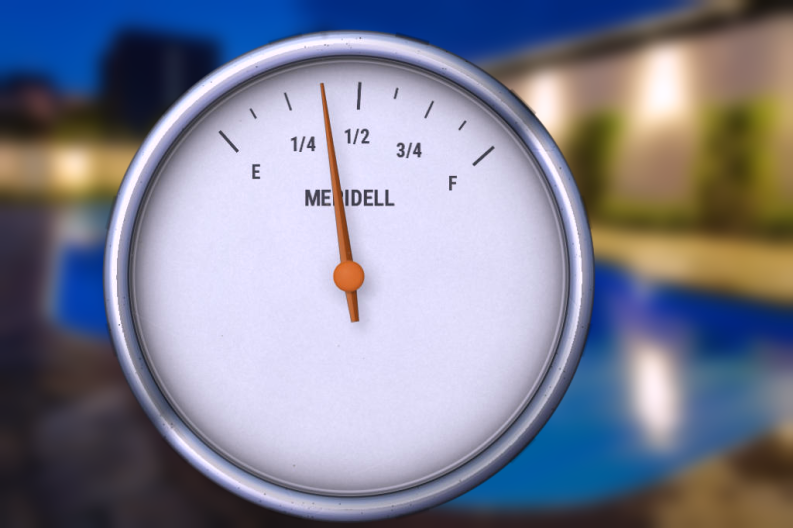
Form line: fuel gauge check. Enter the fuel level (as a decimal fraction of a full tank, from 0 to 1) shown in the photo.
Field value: 0.375
